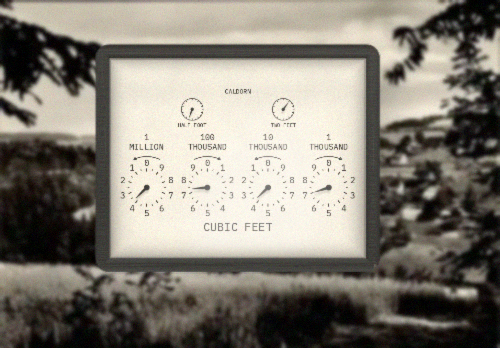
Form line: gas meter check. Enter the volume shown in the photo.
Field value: 373700 ft³
